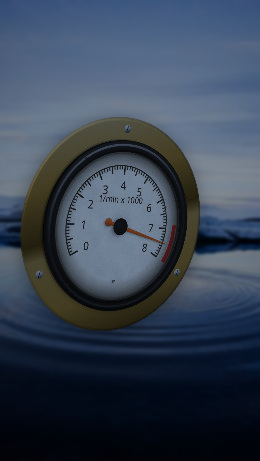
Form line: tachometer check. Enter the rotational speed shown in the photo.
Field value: 7500 rpm
